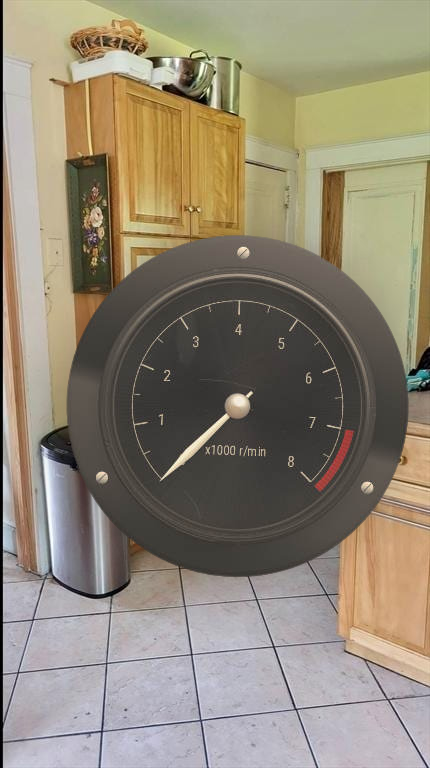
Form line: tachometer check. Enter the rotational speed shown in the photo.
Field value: 0 rpm
